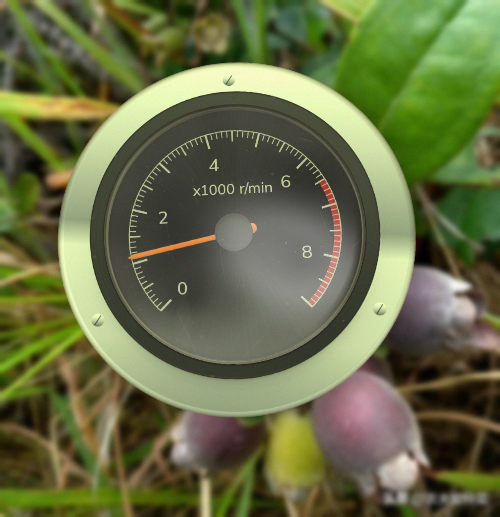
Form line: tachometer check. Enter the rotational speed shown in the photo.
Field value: 1100 rpm
